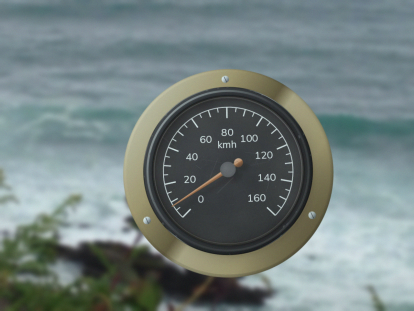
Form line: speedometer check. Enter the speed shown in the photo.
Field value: 7.5 km/h
